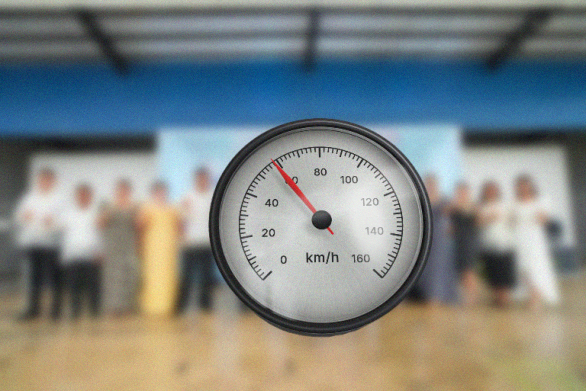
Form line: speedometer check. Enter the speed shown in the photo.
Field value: 58 km/h
